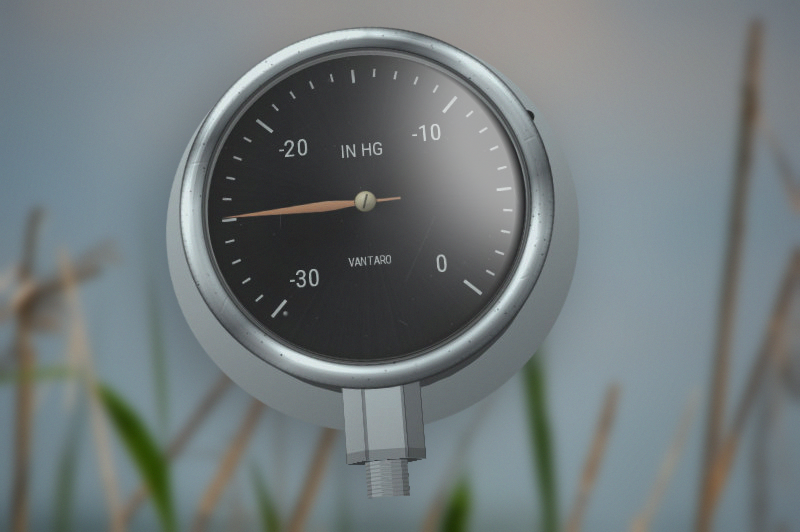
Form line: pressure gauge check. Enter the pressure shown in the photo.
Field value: -25 inHg
